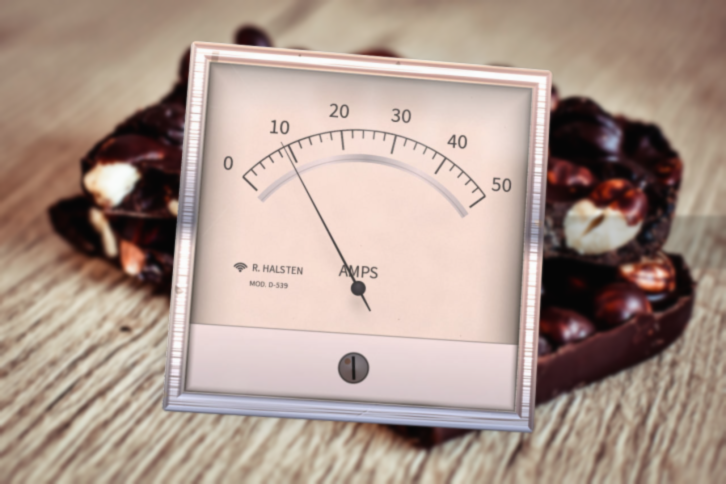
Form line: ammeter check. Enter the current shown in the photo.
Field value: 9 A
